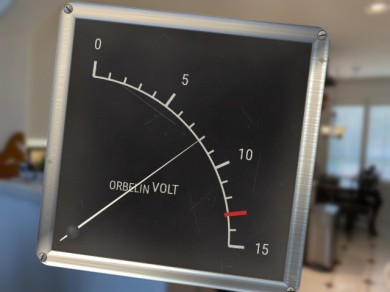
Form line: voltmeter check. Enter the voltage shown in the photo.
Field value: 8 V
